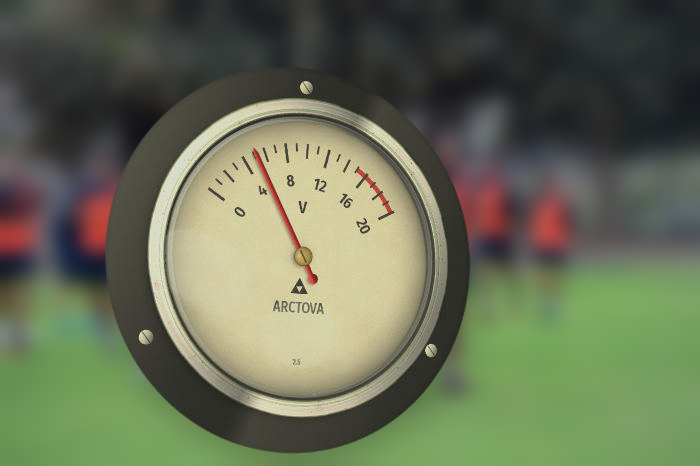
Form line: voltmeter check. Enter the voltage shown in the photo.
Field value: 5 V
